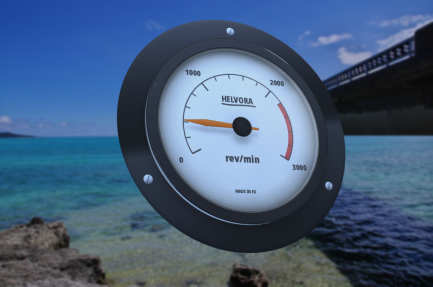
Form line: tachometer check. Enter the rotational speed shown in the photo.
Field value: 400 rpm
